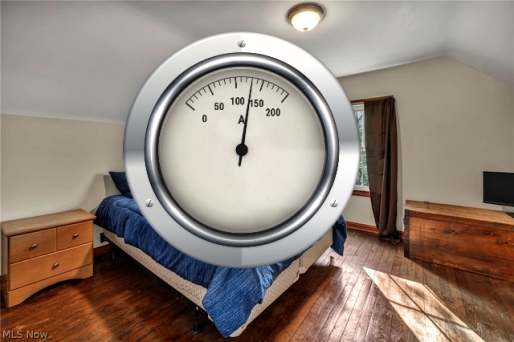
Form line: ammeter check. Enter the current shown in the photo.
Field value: 130 A
